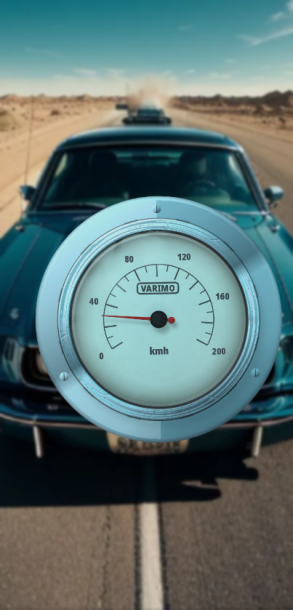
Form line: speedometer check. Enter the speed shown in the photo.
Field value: 30 km/h
